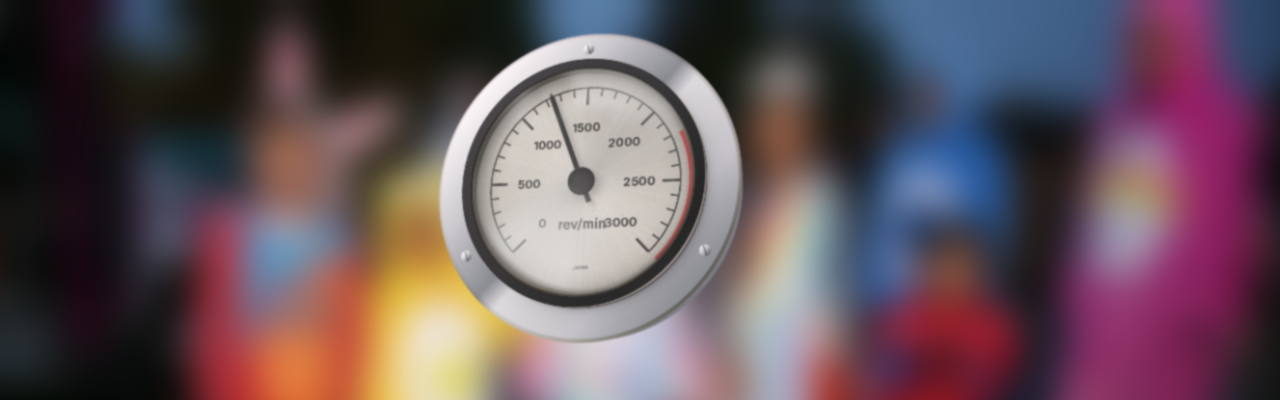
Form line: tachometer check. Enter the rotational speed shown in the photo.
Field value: 1250 rpm
